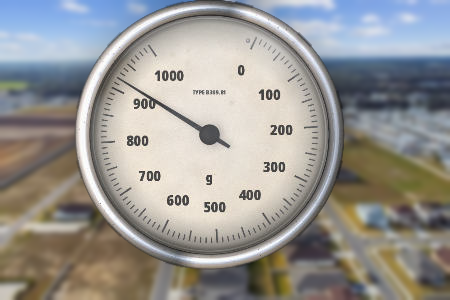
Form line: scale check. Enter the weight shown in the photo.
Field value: 920 g
